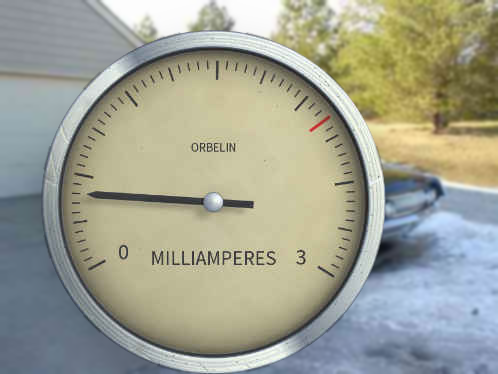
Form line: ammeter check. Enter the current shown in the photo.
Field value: 0.4 mA
